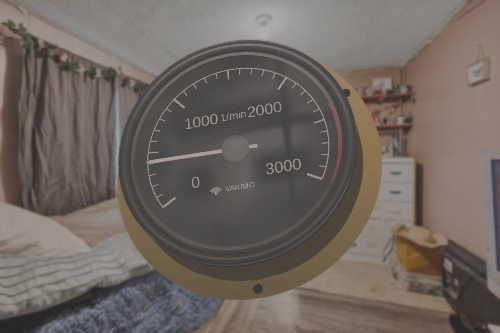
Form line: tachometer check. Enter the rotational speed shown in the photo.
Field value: 400 rpm
